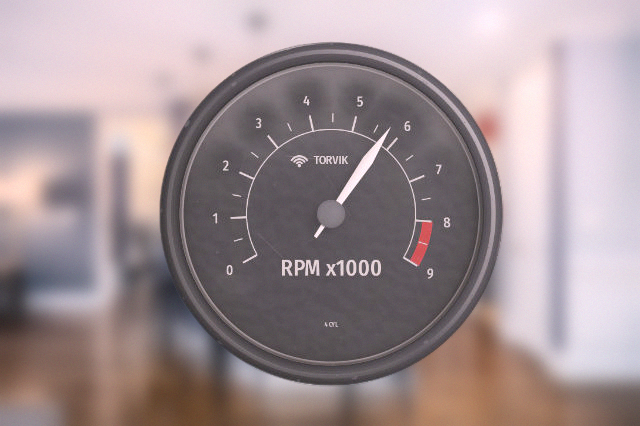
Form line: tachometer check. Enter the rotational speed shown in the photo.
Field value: 5750 rpm
